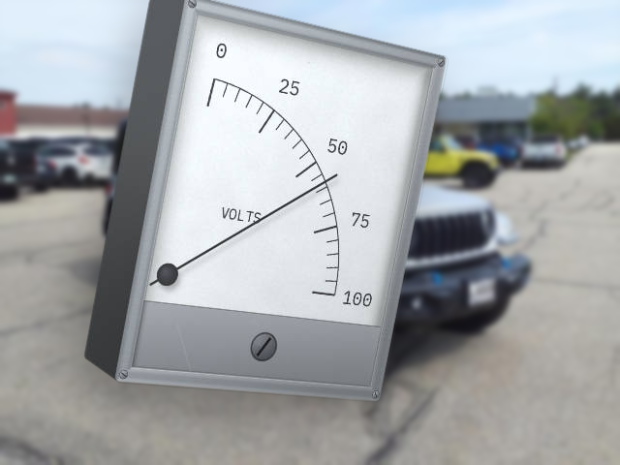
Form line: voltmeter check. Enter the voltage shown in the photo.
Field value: 57.5 V
